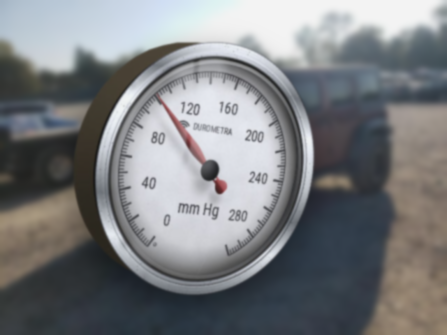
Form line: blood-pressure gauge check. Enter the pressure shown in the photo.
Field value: 100 mmHg
